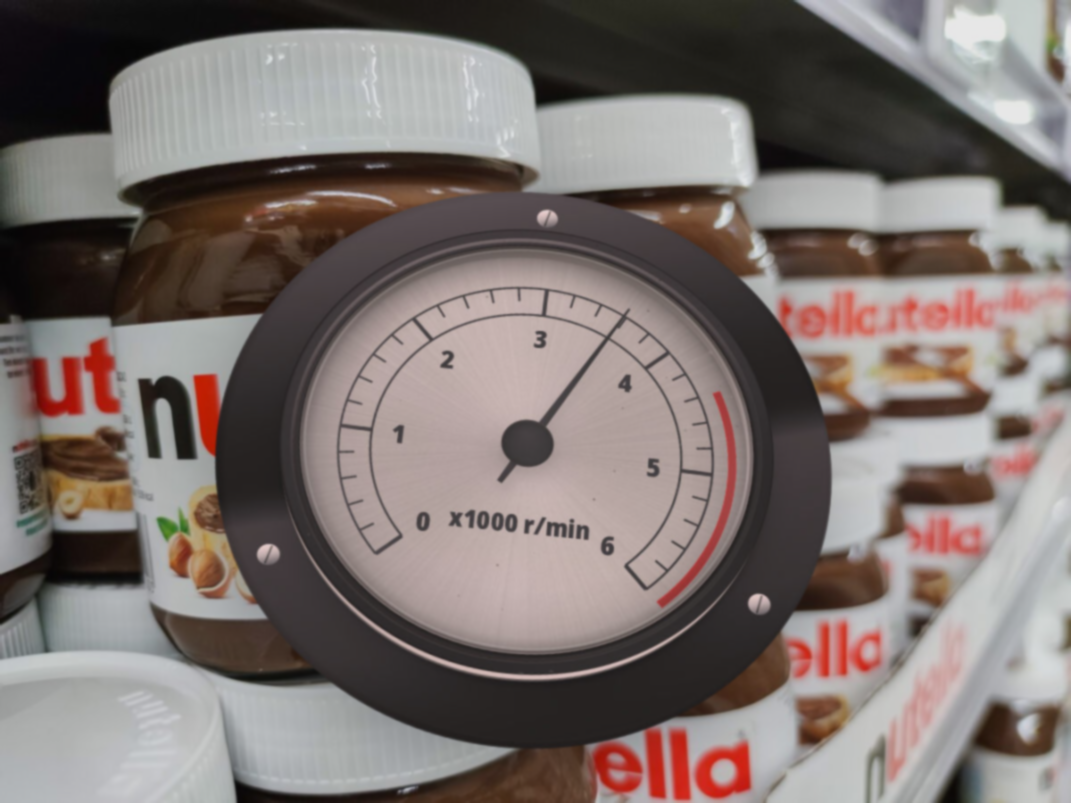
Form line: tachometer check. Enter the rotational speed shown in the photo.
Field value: 3600 rpm
